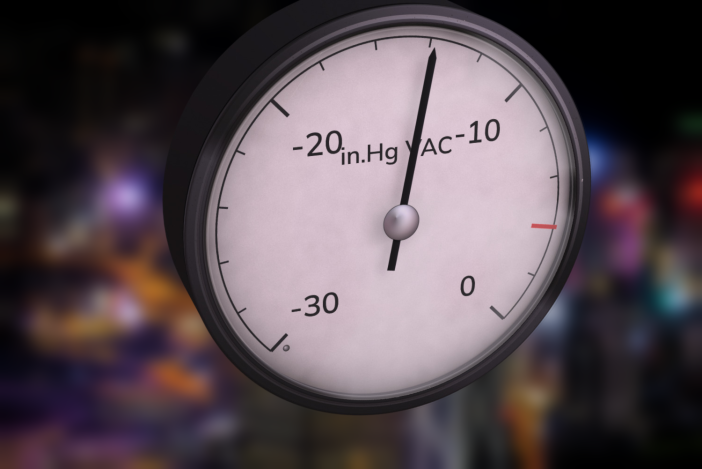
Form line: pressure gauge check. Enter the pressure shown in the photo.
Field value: -14 inHg
